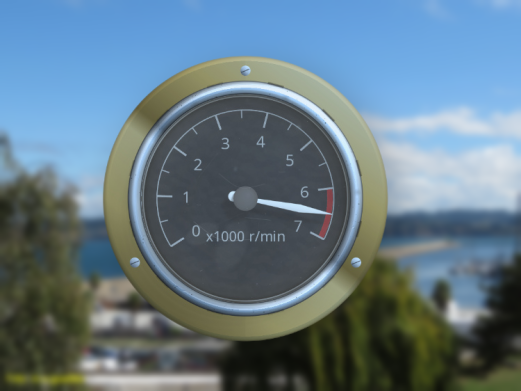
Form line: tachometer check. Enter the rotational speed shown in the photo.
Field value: 6500 rpm
